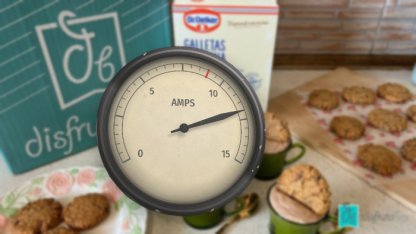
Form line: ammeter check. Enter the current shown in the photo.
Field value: 12 A
